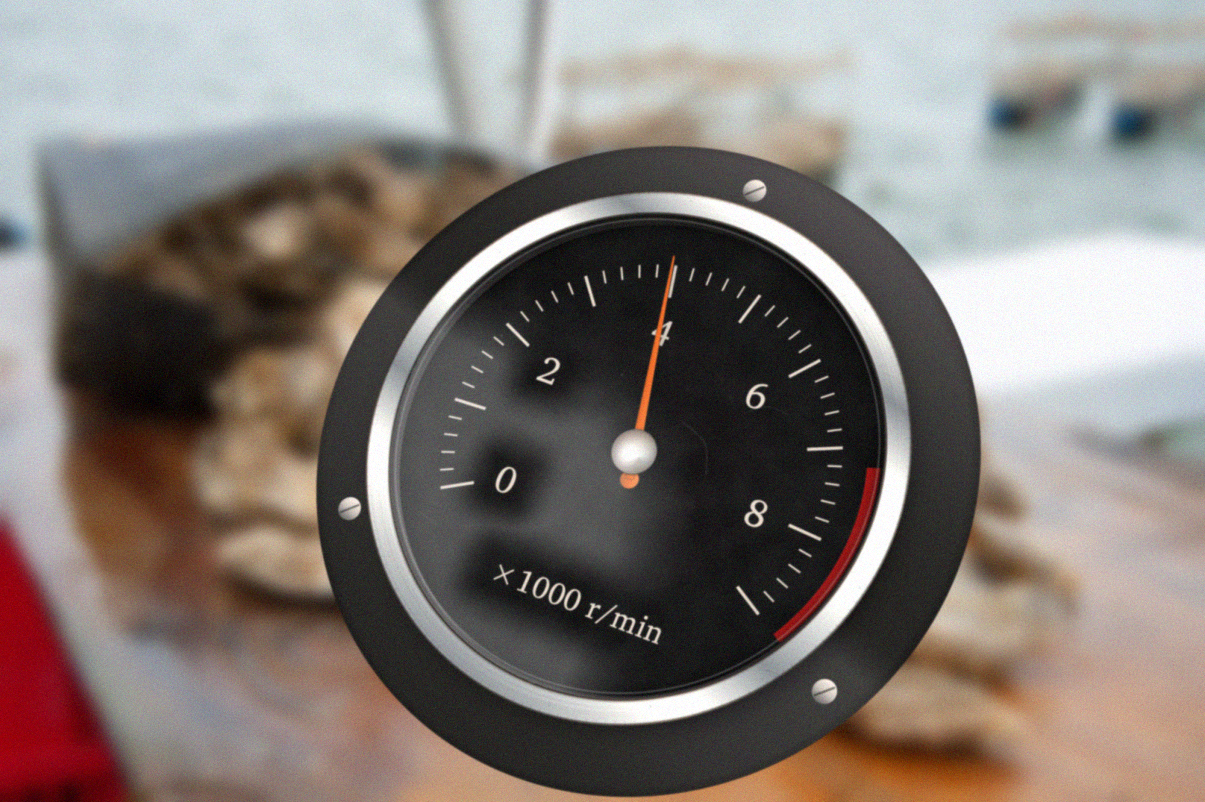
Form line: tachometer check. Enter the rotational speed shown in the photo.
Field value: 4000 rpm
